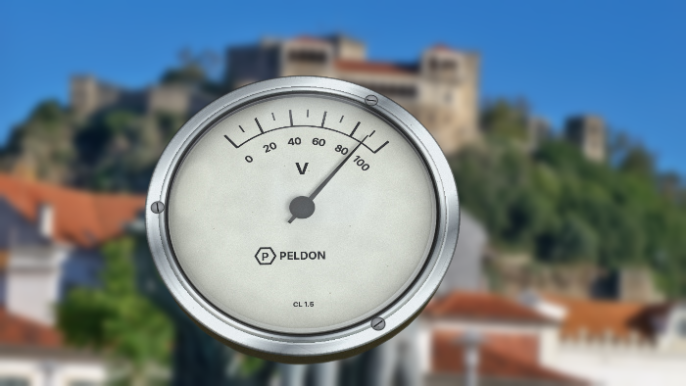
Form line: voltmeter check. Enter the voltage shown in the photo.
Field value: 90 V
